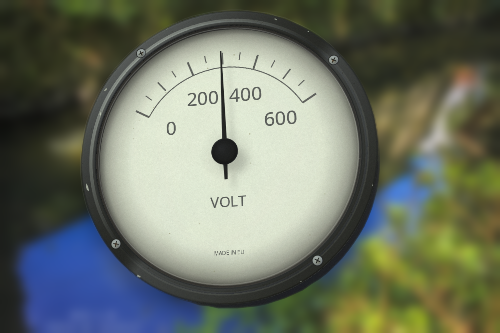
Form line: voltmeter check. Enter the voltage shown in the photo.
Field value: 300 V
